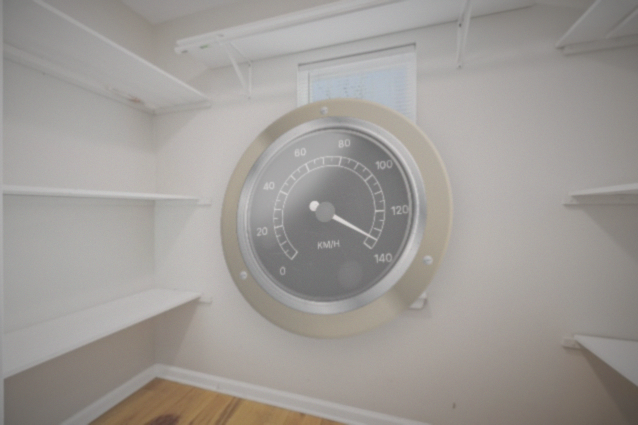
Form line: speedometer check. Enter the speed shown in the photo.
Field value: 135 km/h
